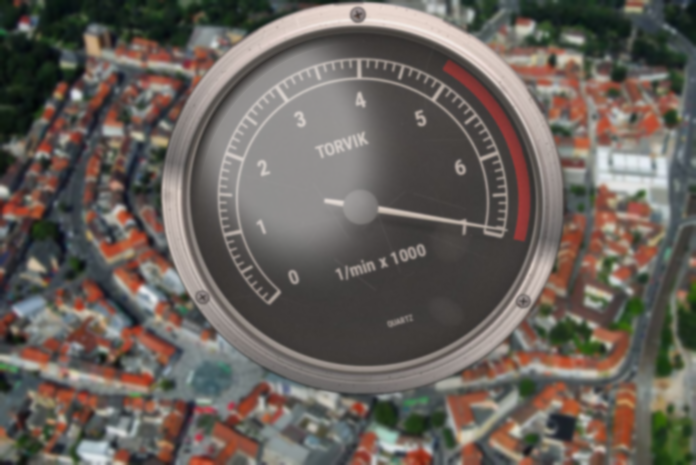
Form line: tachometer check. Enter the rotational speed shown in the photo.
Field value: 6900 rpm
